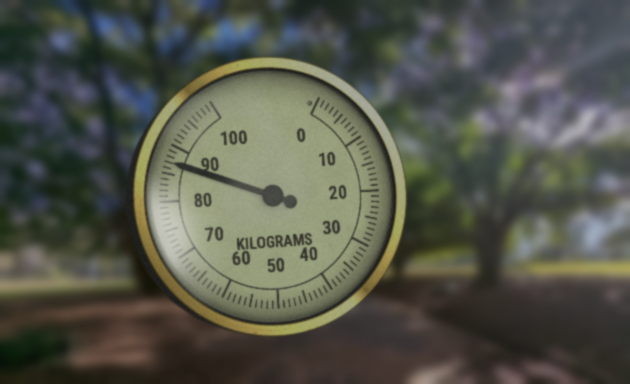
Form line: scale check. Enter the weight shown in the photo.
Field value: 87 kg
